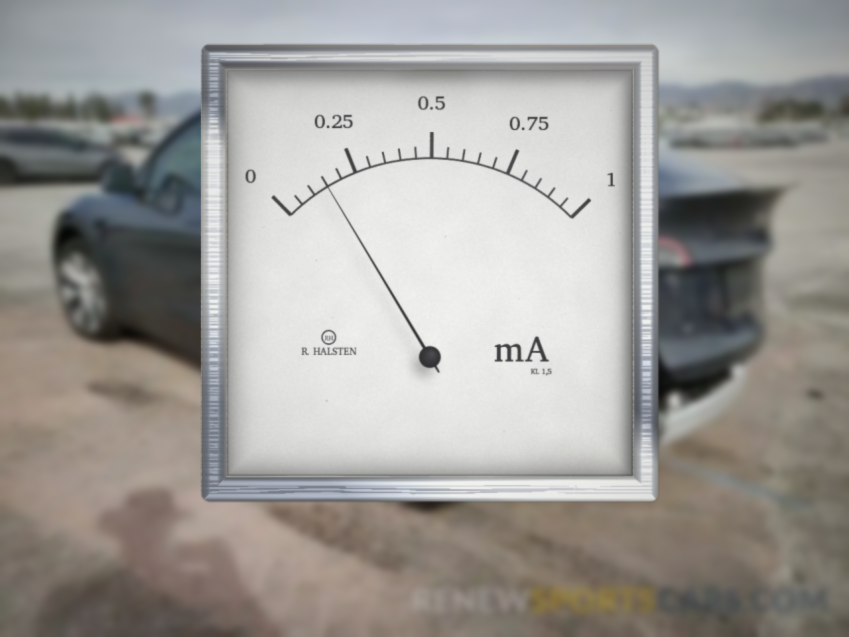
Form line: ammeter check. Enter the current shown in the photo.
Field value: 0.15 mA
